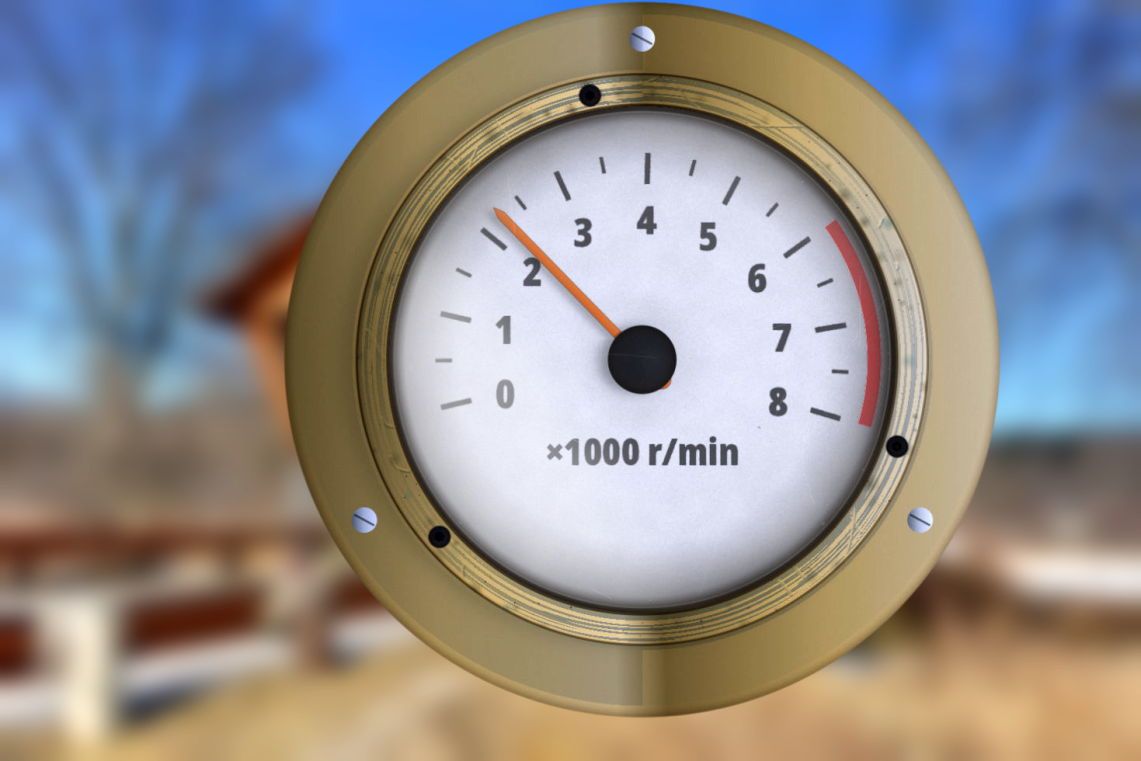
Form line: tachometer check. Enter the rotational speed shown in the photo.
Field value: 2250 rpm
